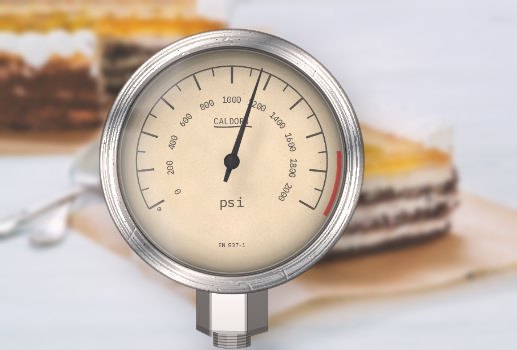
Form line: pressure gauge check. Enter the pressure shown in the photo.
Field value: 1150 psi
